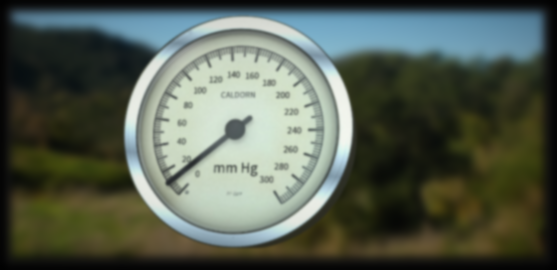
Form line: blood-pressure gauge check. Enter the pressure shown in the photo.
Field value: 10 mmHg
